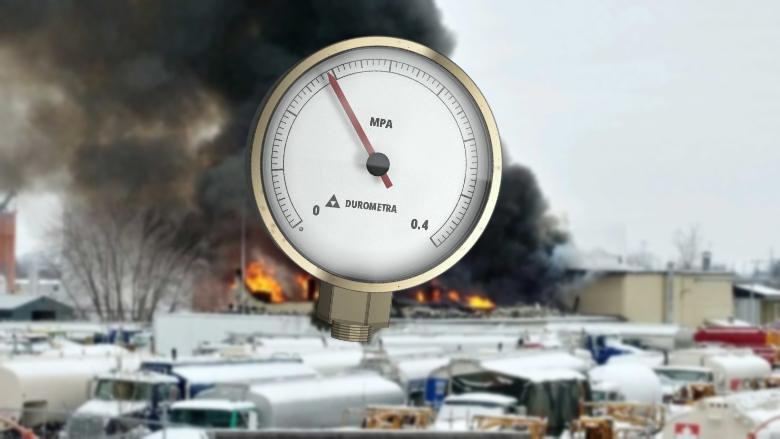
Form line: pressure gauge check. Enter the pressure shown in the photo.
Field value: 0.145 MPa
